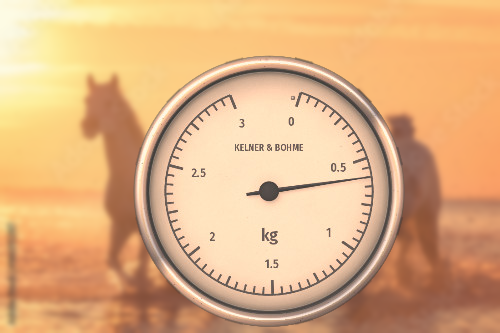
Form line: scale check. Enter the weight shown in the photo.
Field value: 0.6 kg
